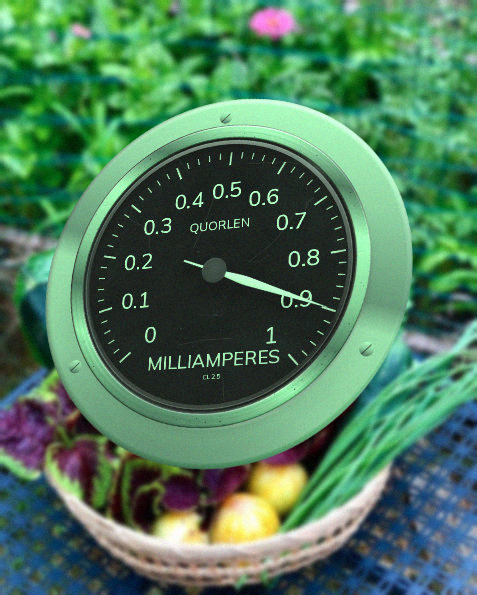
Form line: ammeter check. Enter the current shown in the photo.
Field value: 0.9 mA
